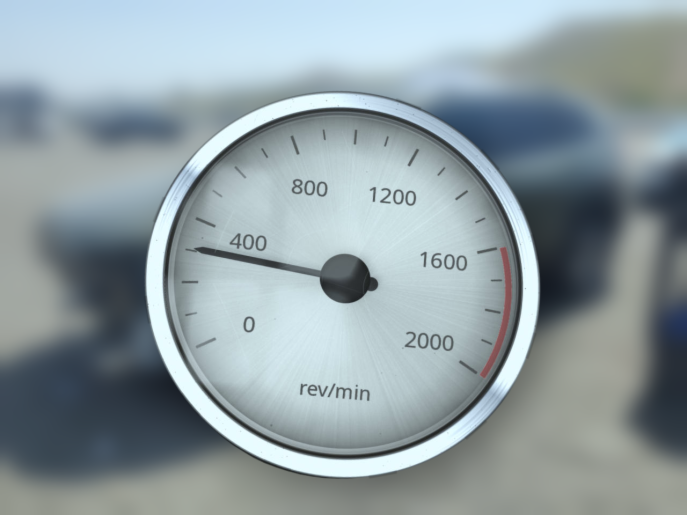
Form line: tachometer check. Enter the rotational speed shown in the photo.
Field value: 300 rpm
